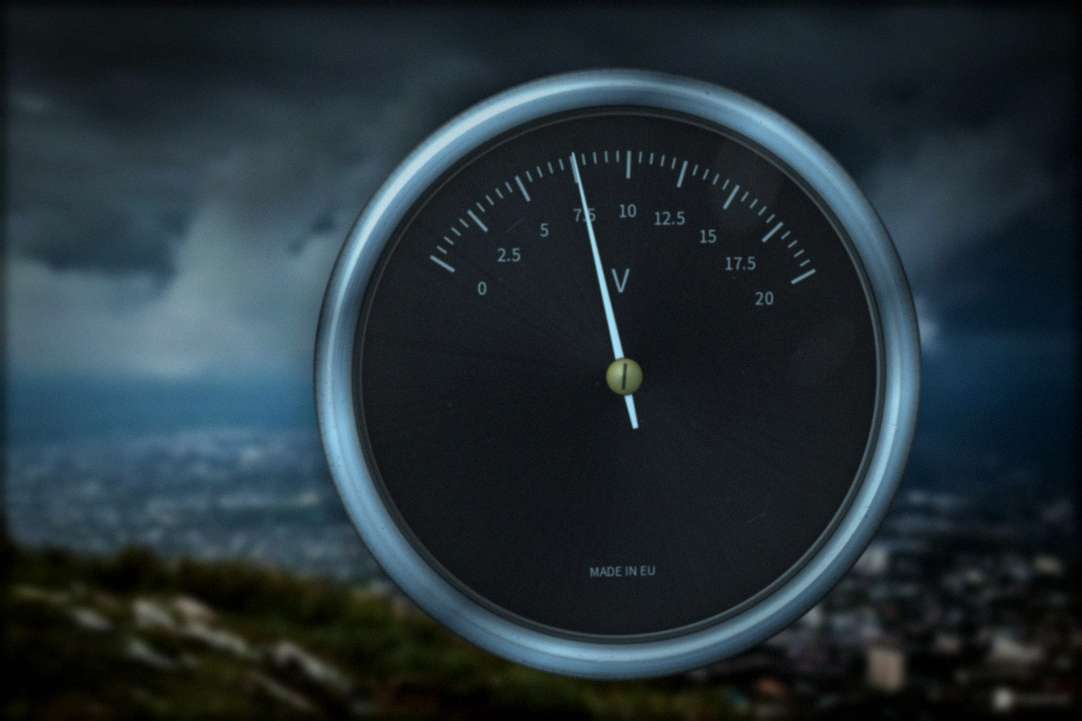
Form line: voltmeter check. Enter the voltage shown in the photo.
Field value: 7.5 V
